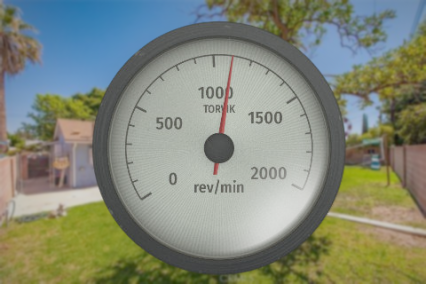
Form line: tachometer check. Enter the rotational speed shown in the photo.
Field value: 1100 rpm
